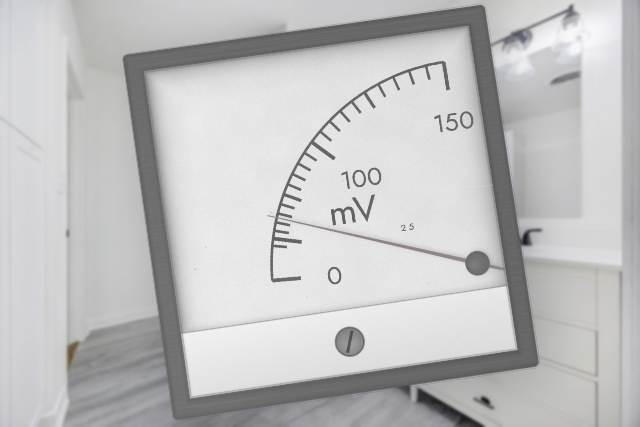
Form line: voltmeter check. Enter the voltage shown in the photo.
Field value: 62.5 mV
